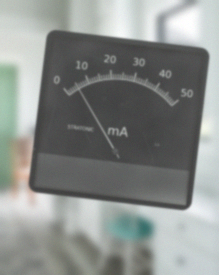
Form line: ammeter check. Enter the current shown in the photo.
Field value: 5 mA
